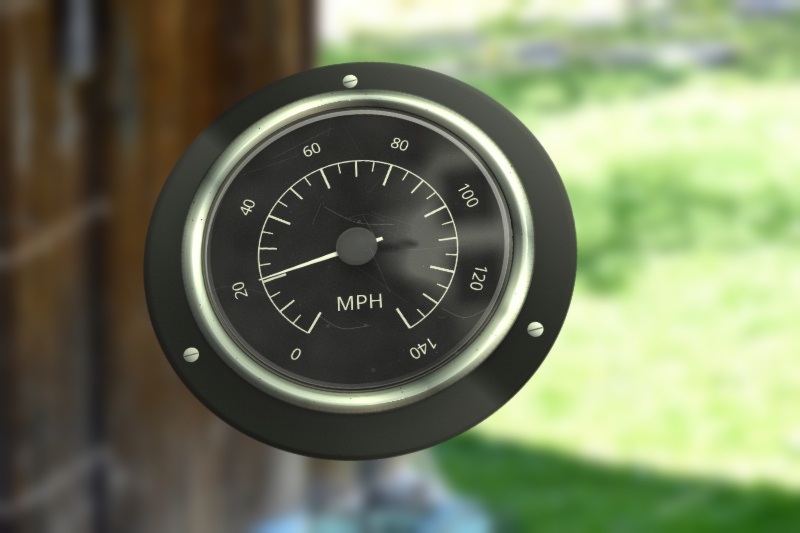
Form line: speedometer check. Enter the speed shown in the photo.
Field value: 20 mph
